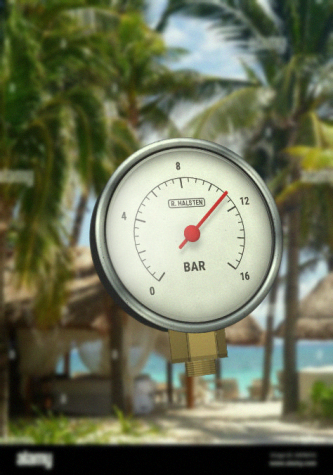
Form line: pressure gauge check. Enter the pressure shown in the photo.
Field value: 11 bar
